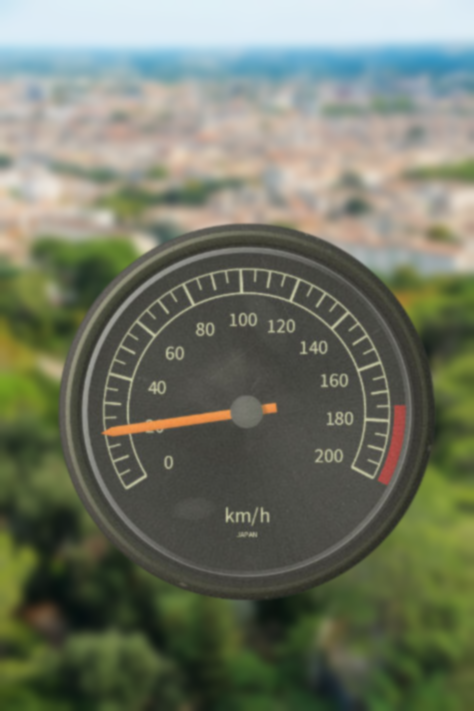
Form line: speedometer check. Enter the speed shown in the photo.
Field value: 20 km/h
